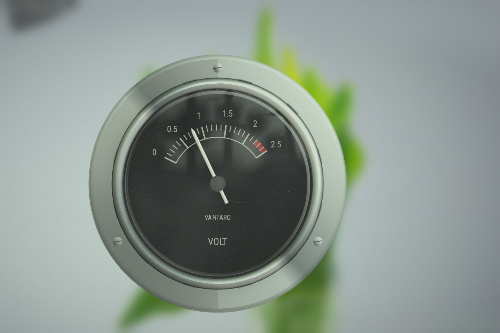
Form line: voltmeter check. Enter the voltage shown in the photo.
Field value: 0.8 V
